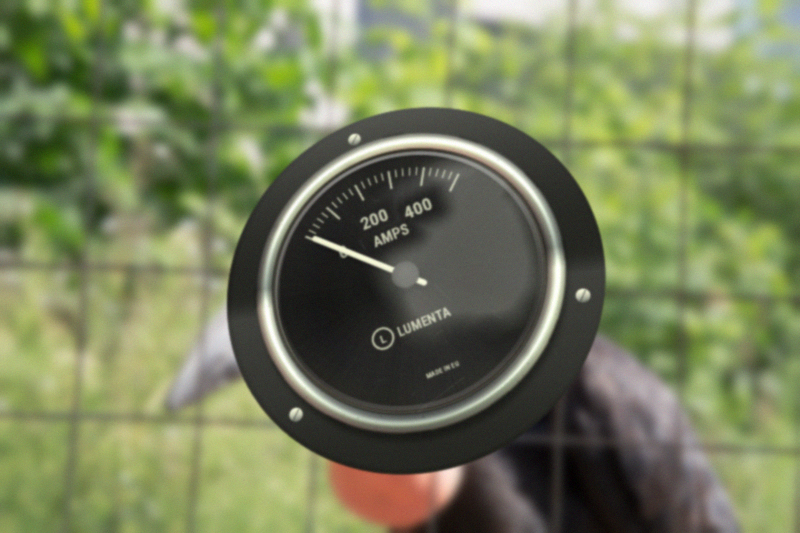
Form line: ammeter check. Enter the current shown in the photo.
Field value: 0 A
